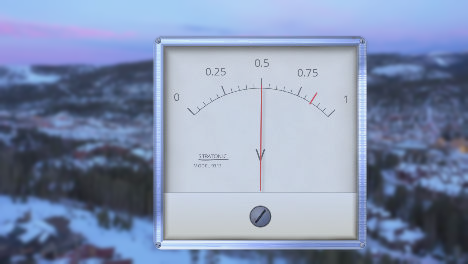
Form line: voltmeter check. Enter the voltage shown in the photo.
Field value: 0.5 V
